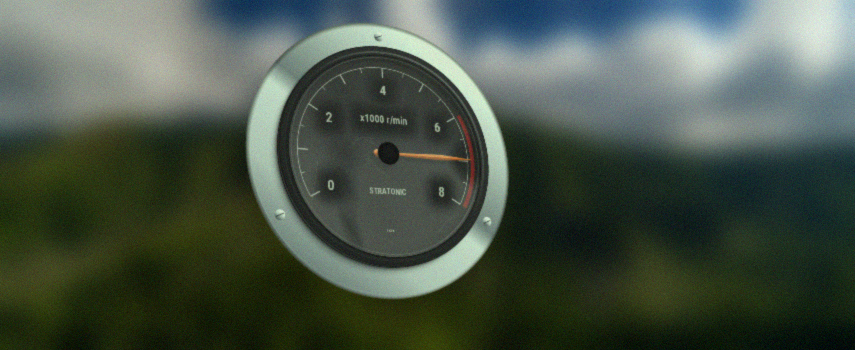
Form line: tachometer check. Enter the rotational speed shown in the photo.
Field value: 7000 rpm
